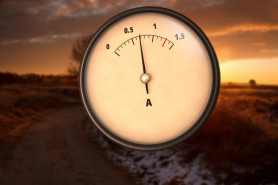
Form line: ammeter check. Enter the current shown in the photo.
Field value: 0.7 A
